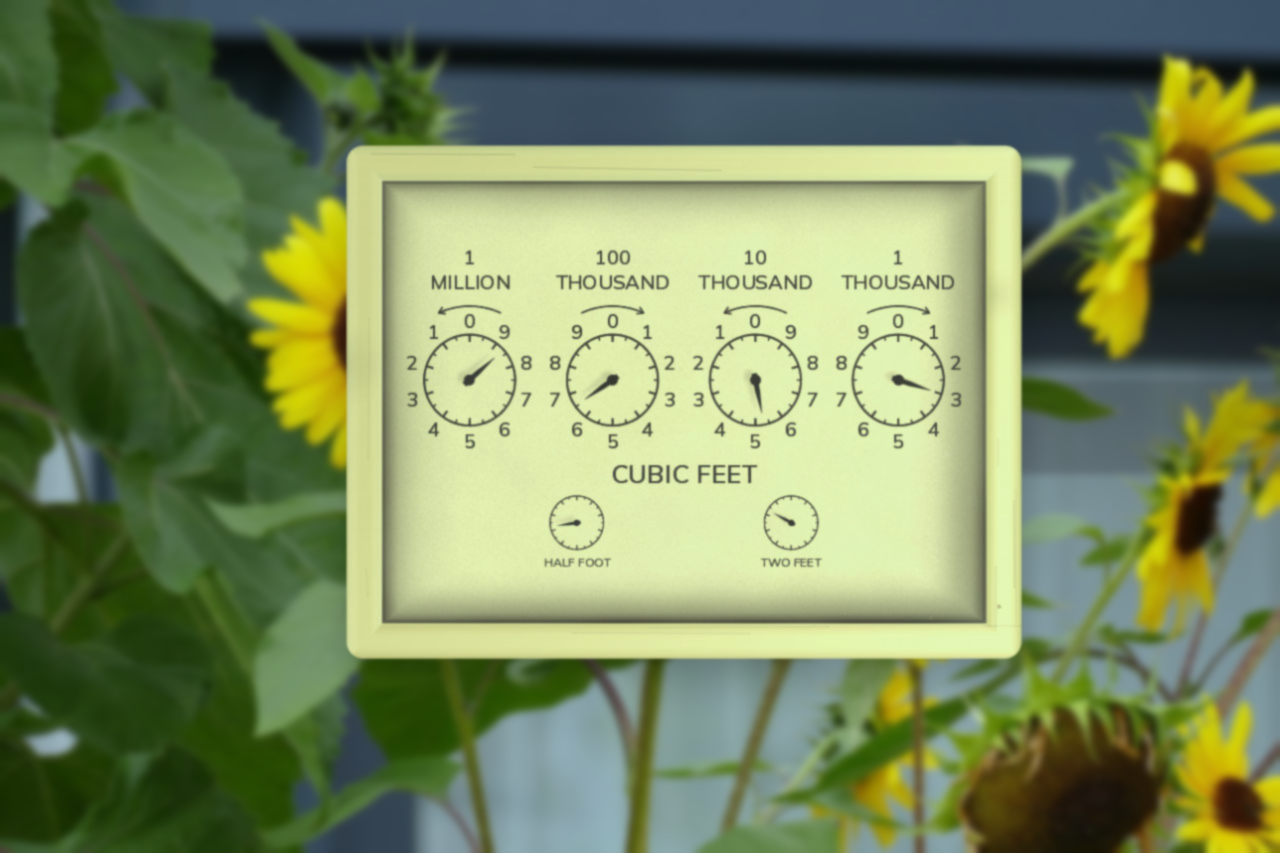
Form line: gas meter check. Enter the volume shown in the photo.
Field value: 865300 ft³
